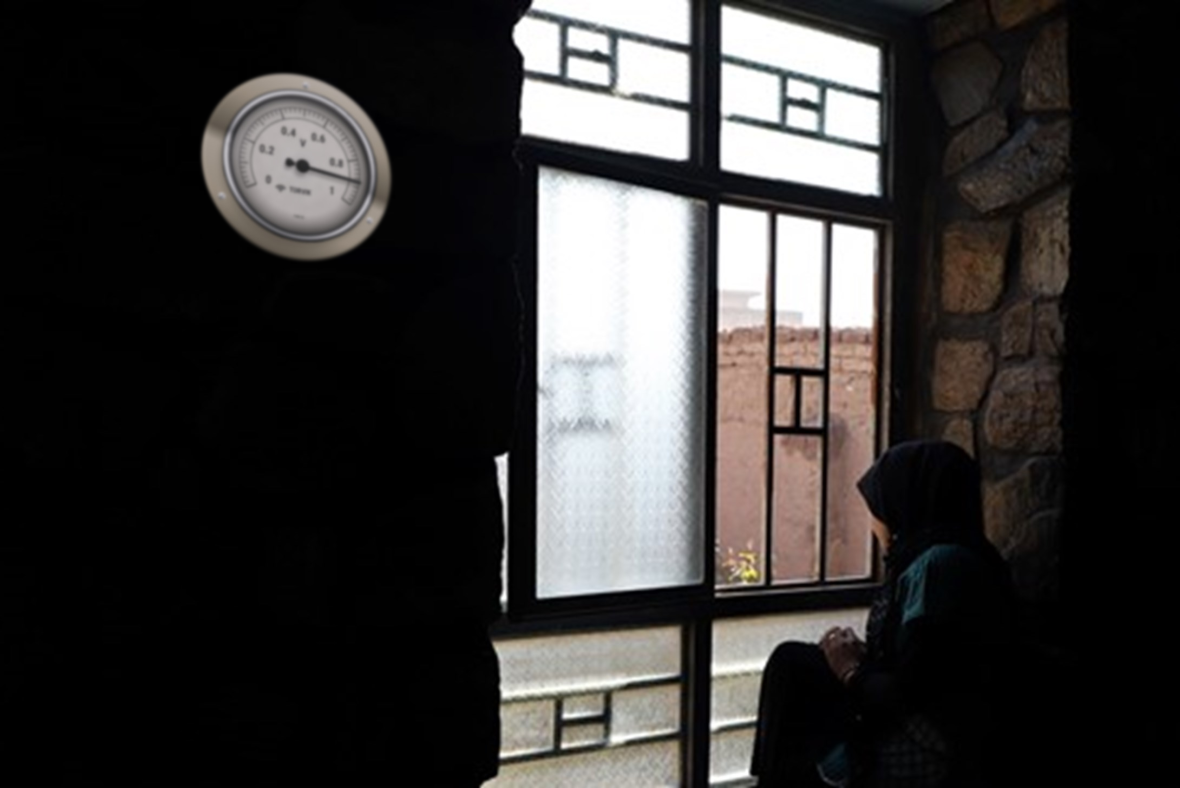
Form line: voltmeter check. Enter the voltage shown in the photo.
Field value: 0.9 V
